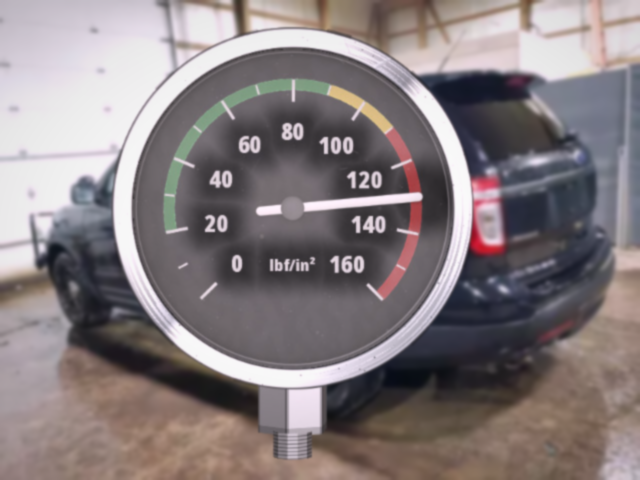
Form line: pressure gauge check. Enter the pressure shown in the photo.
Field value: 130 psi
